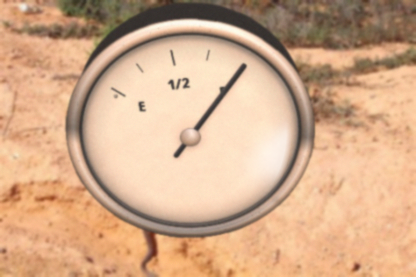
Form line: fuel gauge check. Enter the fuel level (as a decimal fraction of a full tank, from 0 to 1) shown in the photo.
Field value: 1
